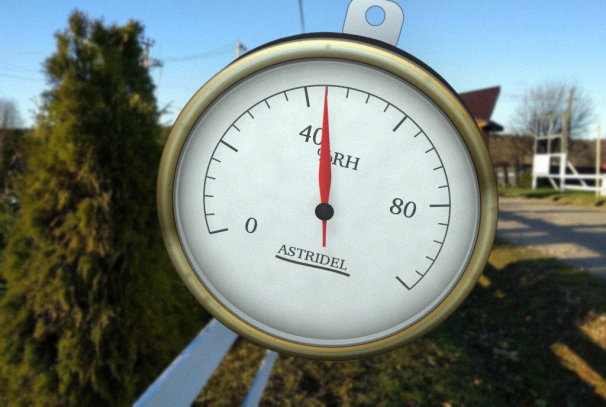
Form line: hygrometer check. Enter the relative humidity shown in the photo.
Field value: 44 %
